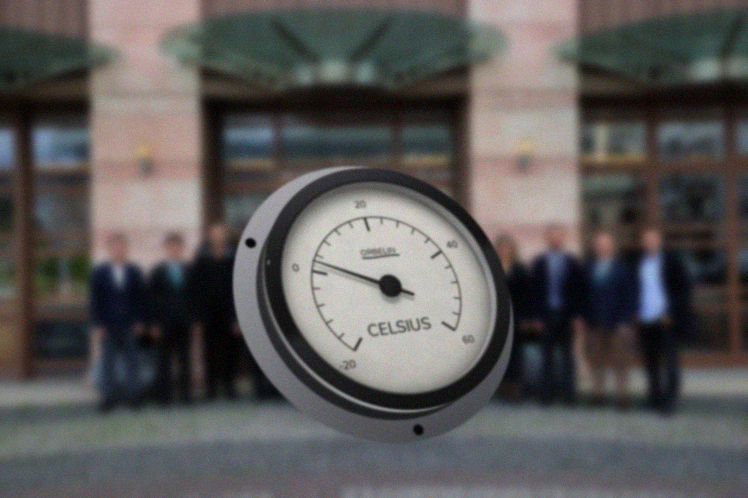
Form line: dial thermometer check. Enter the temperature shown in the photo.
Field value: 2 °C
